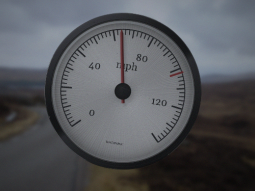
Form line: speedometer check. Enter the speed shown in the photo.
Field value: 64 mph
